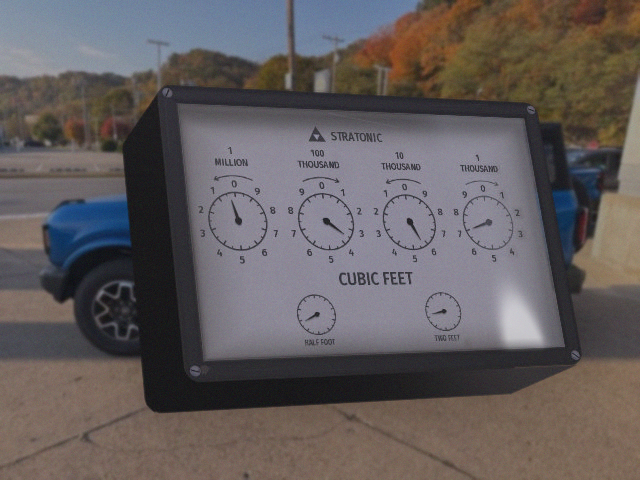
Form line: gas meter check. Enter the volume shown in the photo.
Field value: 35700 ft³
